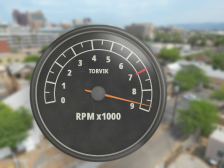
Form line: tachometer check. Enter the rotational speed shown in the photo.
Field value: 8750 rpm
